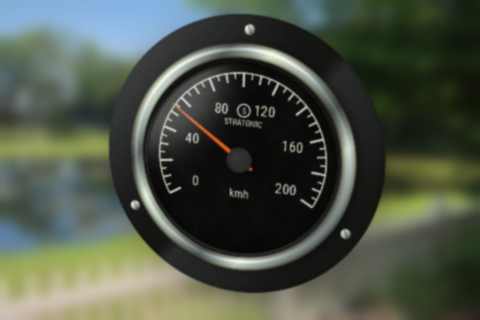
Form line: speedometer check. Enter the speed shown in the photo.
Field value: 55 km/h
